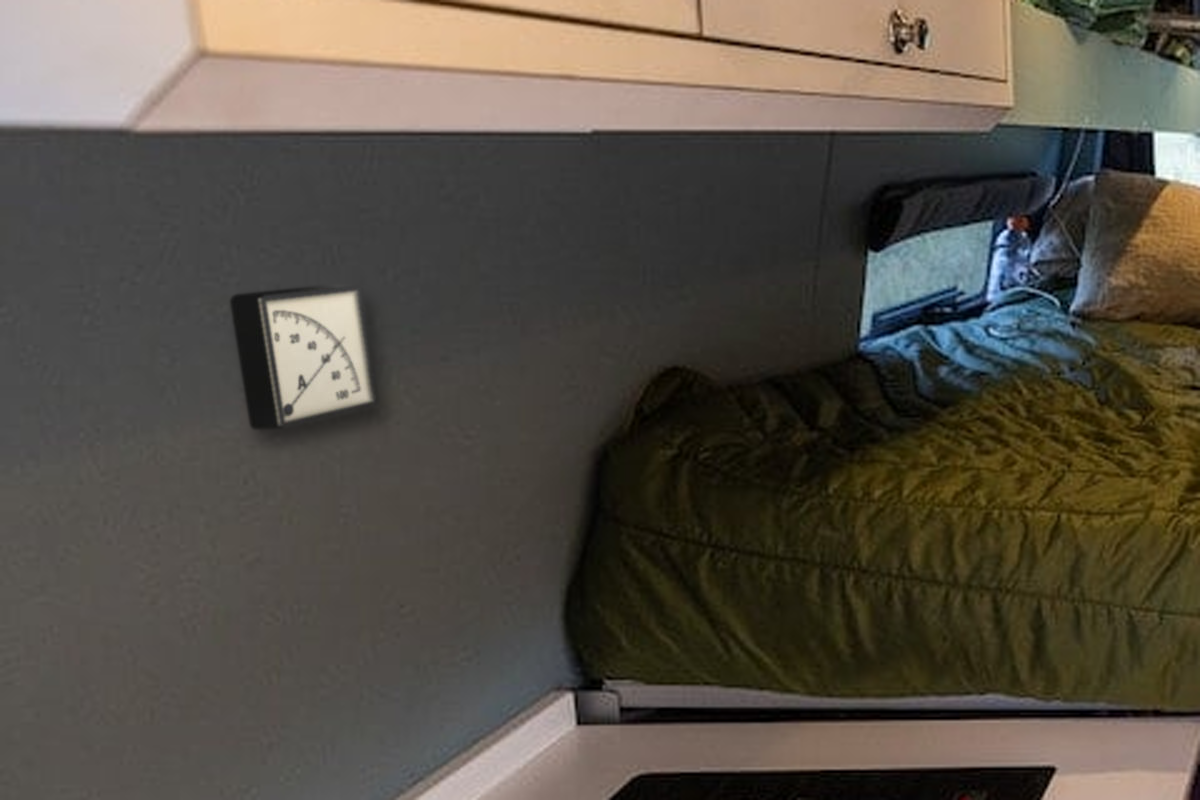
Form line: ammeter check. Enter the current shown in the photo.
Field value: 60 A
